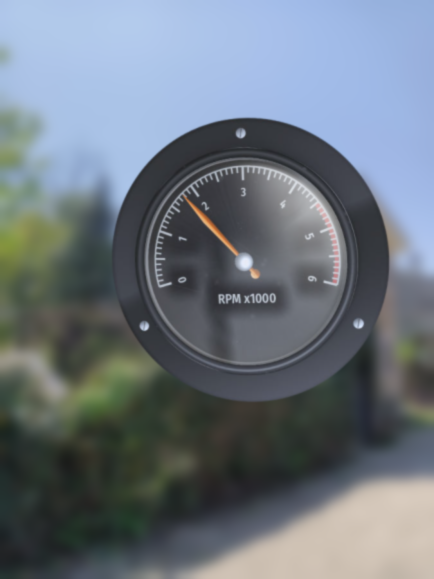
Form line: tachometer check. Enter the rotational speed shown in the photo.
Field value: 1800 rpm
